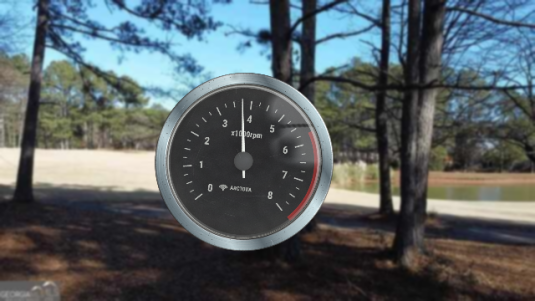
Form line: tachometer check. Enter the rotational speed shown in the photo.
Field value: 3750 rpm
